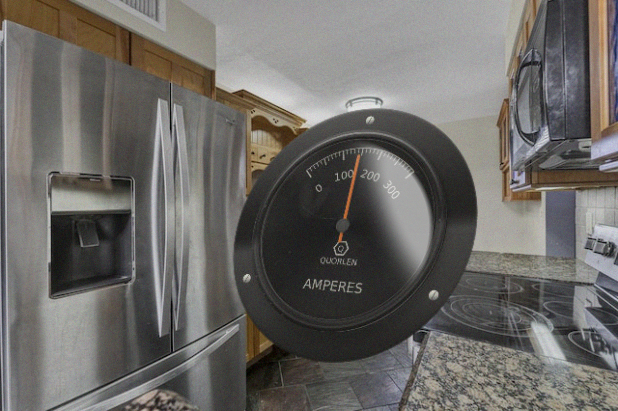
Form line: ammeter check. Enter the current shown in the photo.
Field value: 150 A
